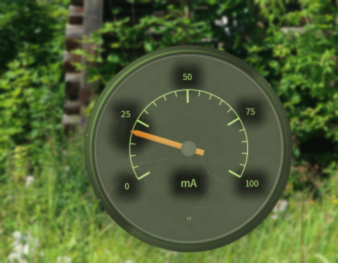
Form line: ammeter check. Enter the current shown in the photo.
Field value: 20 mA
